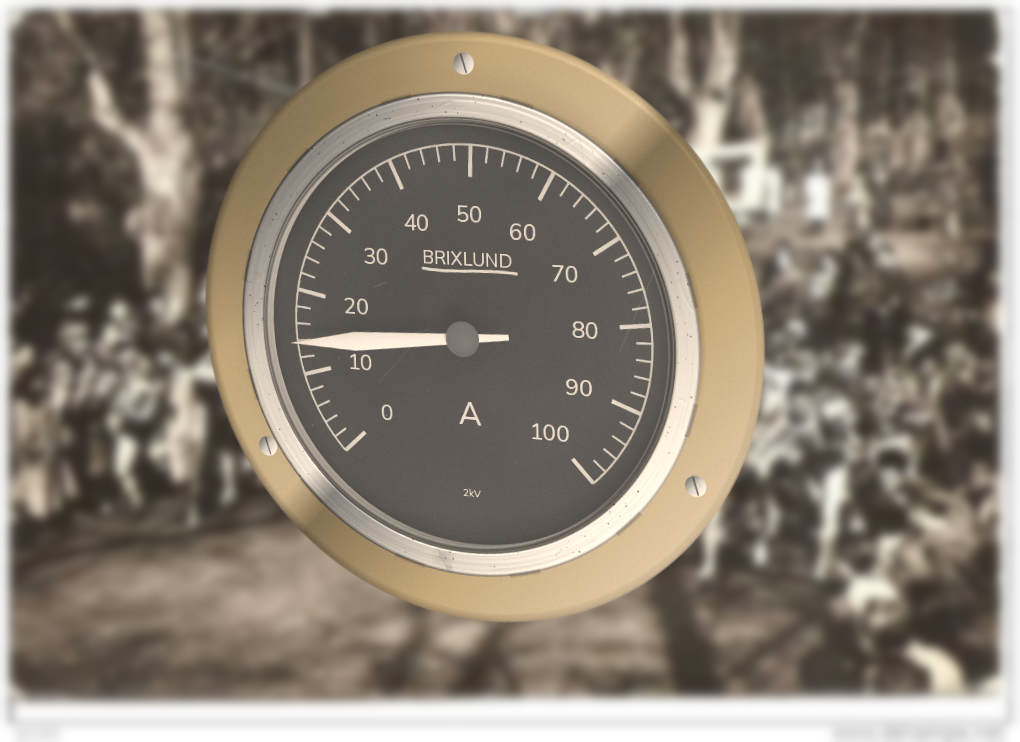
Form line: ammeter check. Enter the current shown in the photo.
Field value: 14 A
